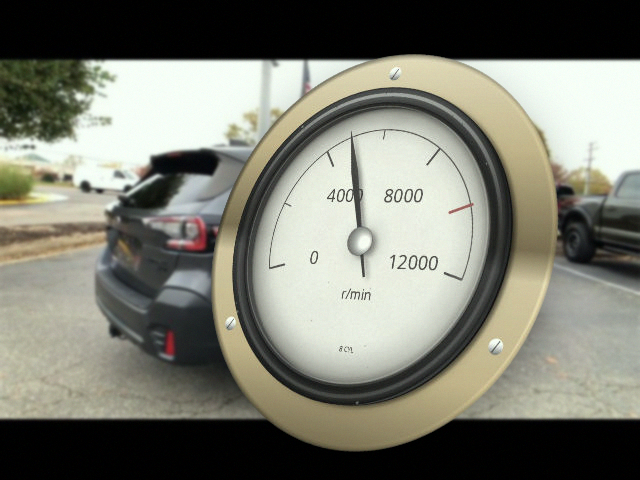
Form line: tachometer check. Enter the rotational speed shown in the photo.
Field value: 5000 rpm
